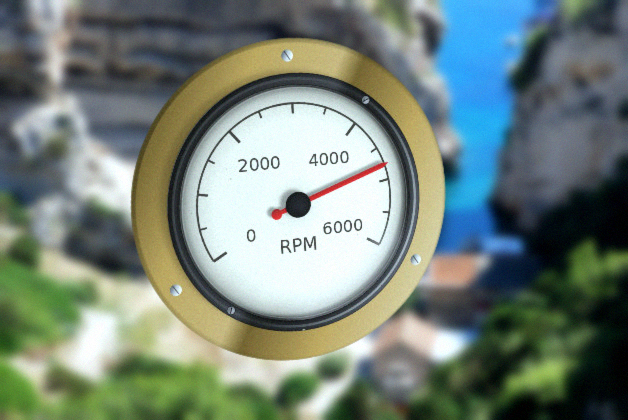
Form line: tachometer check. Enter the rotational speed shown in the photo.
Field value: 4750 rpm
